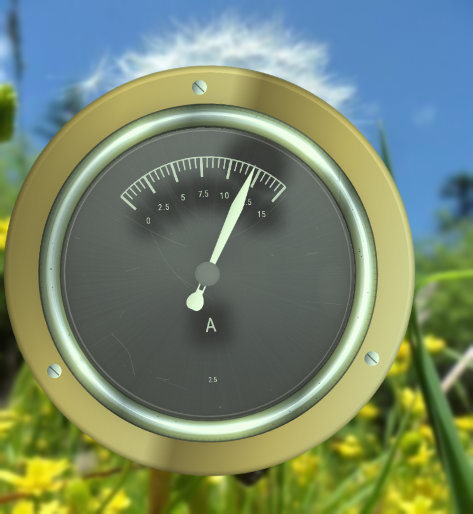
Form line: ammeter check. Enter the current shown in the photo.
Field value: 12 A
